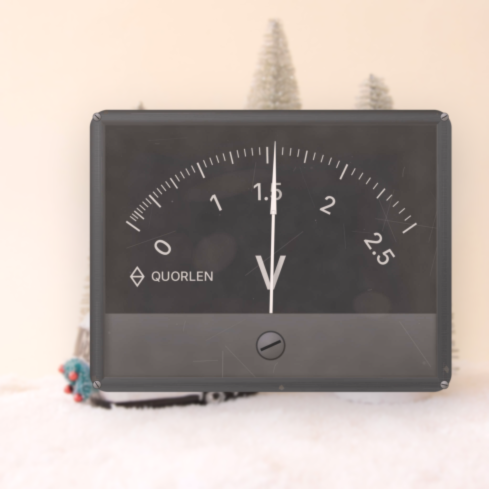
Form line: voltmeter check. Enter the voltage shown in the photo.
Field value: 1.55 V
